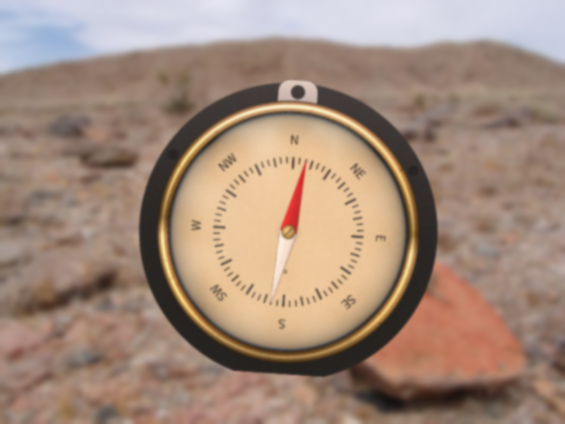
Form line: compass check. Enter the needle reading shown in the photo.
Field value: 10 °
